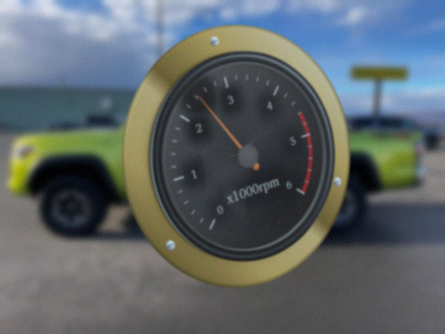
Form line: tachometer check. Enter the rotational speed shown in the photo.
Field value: 2400 rpm
